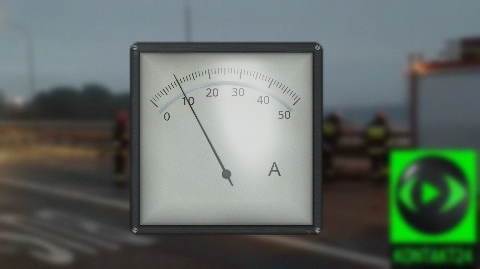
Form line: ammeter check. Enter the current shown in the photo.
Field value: 10 A
